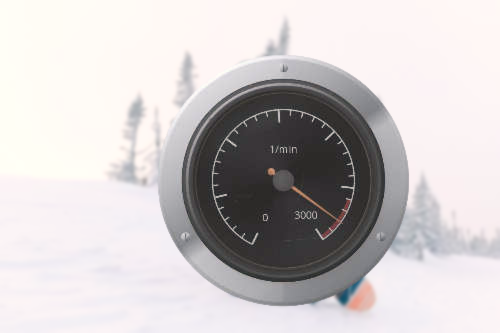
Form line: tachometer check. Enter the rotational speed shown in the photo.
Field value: 2800 rpm
